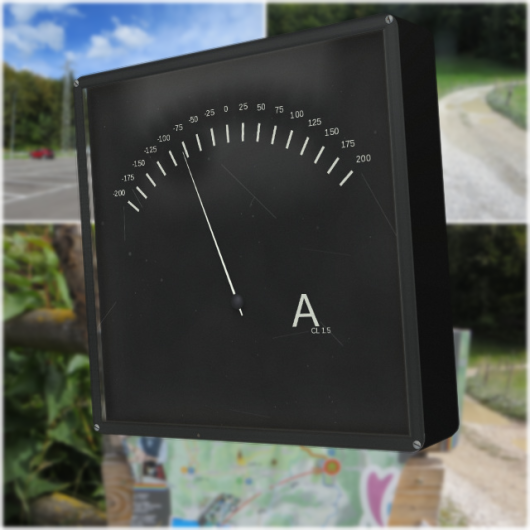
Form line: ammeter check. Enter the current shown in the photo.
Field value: -75 A
